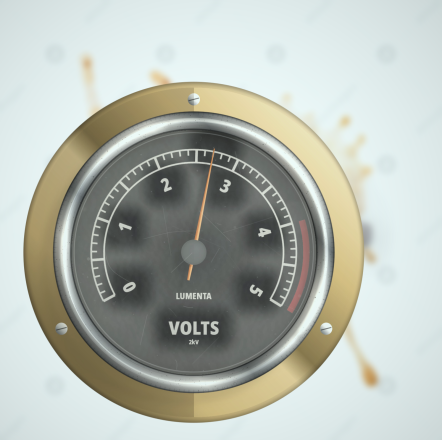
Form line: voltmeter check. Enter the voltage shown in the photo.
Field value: 2.7 V
